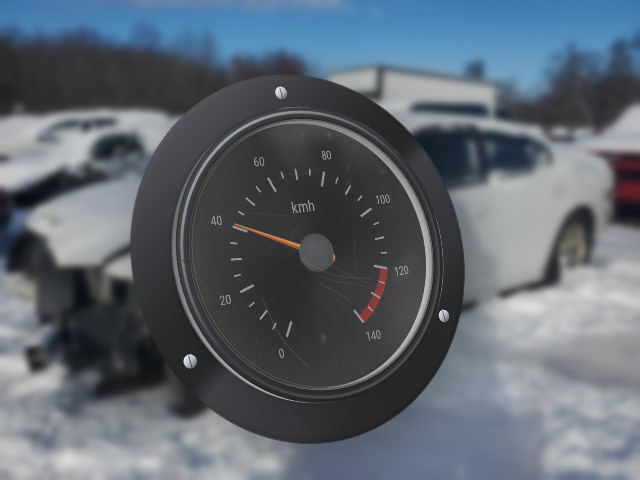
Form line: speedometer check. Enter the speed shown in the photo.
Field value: 40 km/h
